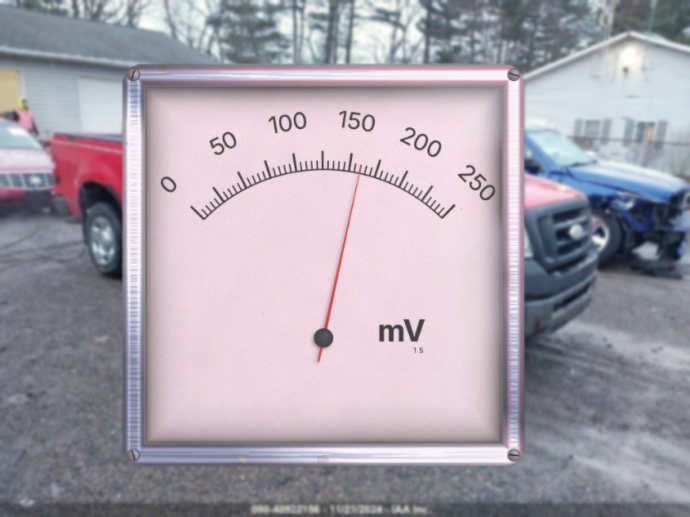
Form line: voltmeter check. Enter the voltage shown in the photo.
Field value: 160 mV
